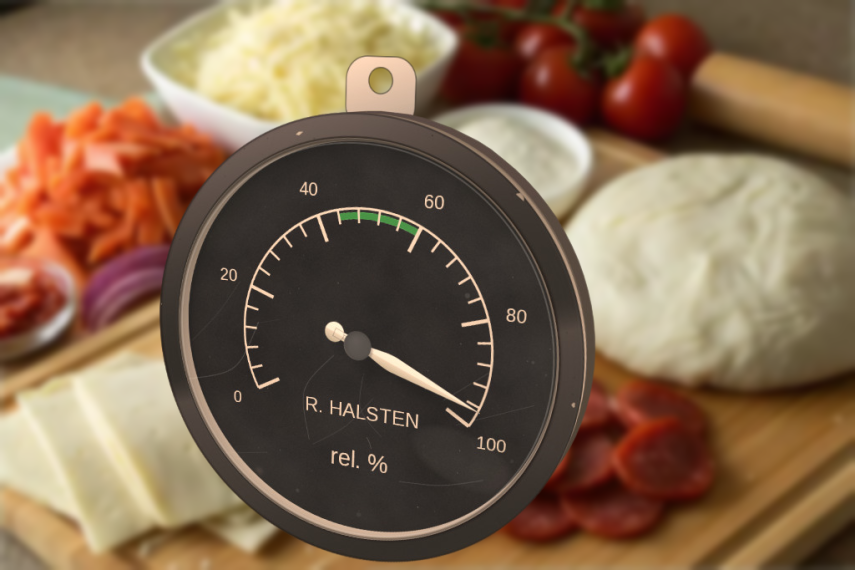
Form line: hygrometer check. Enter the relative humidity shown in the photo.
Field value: 96 %
